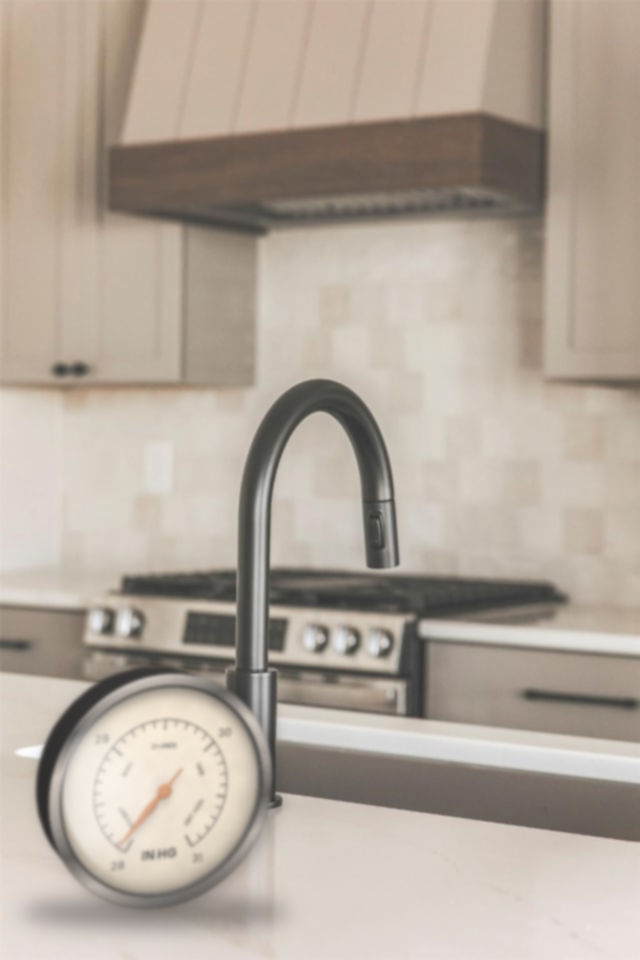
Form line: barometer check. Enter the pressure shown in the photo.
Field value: 28.1 inHg
